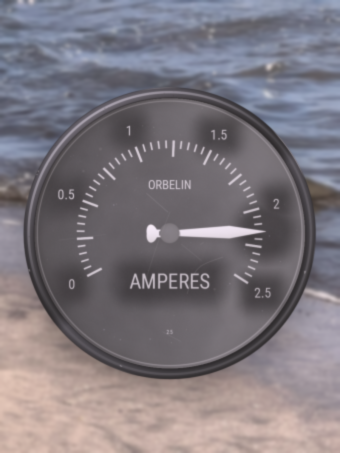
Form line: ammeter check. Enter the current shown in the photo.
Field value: 2.15 A
